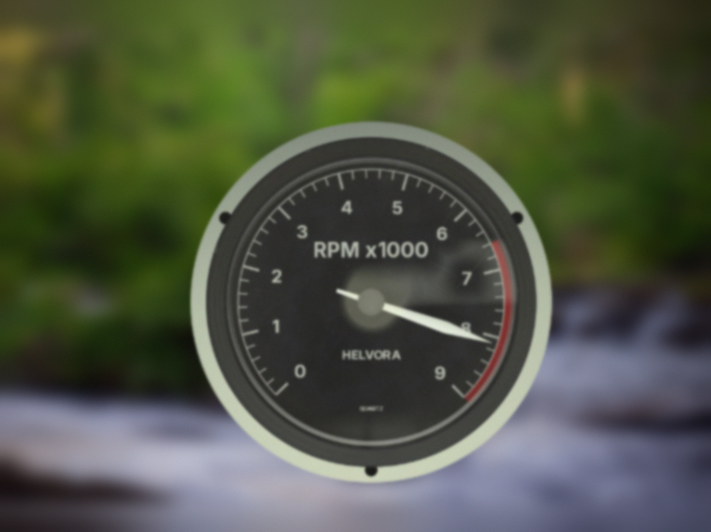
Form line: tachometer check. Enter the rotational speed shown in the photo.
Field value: 8100 rpm
